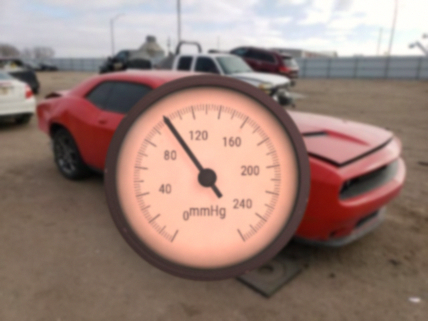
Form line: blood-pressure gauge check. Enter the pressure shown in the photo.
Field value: 100 mmHg
